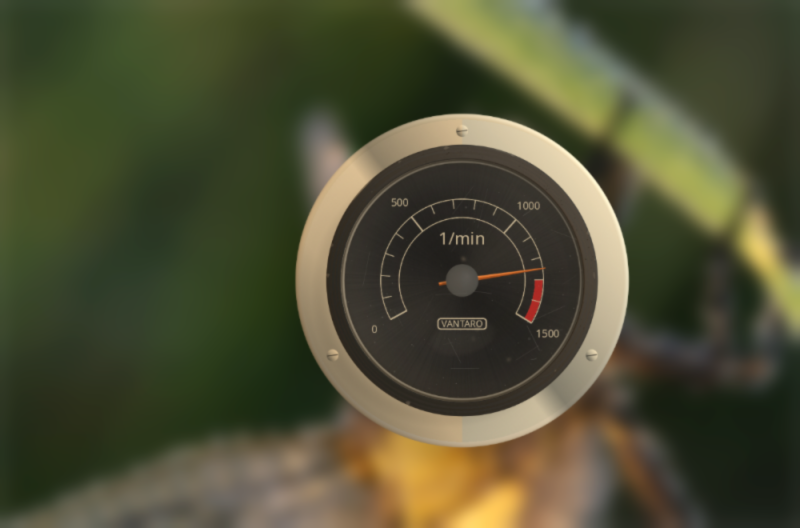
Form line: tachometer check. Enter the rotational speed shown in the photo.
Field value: 1250 rpm
